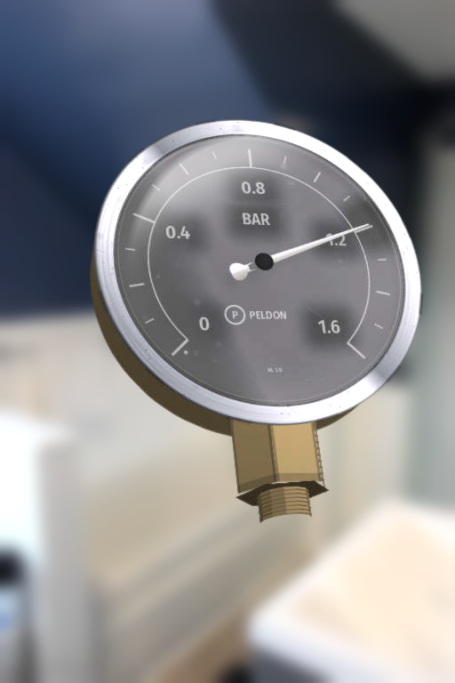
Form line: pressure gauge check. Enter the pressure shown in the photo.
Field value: 1.2 bar
